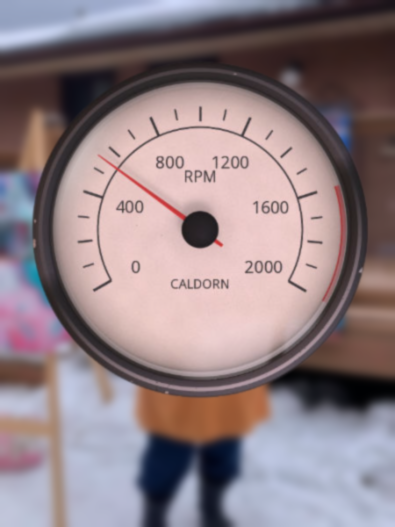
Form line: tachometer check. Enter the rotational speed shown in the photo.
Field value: 550 rpm
